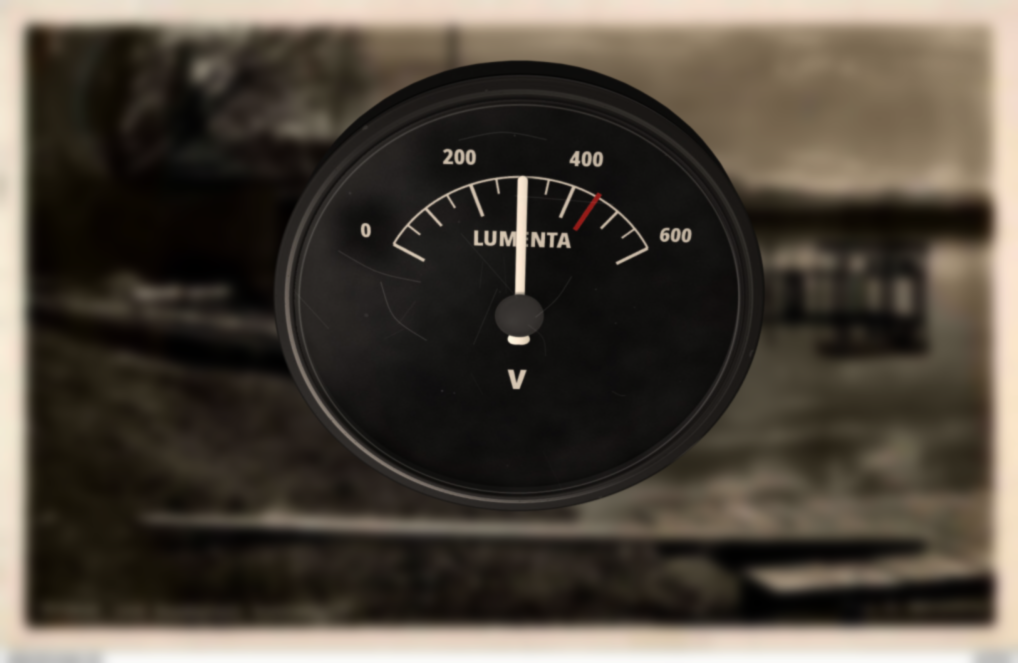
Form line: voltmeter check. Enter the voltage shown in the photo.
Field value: 300 V
